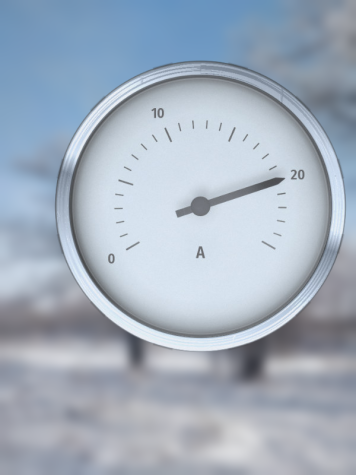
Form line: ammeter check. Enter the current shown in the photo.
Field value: 20 A
